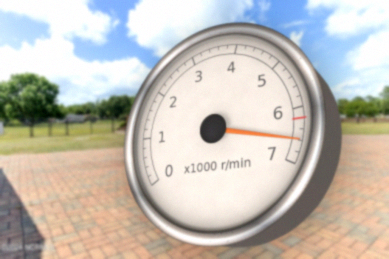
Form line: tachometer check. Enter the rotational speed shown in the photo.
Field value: 6600 rpm
